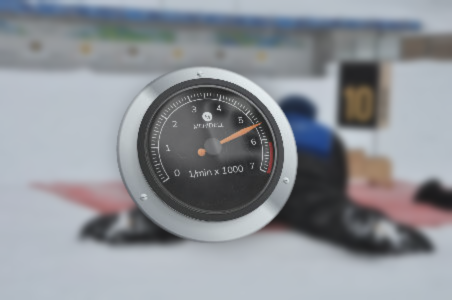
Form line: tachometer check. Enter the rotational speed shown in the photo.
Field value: 5500 rpm
